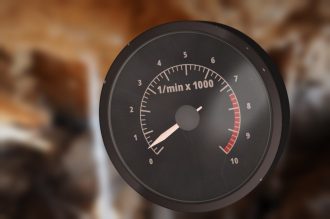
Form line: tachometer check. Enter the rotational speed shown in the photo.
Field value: 400 rpm
